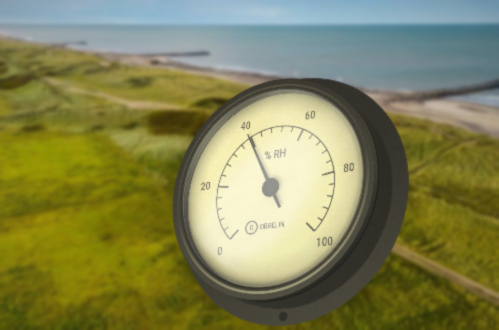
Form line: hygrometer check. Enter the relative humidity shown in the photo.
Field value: 40 %
